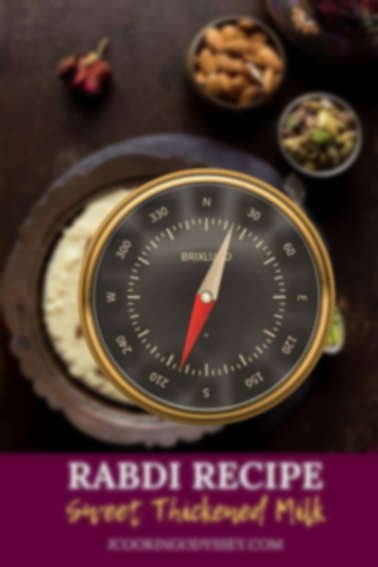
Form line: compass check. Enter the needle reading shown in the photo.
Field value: 200 °
